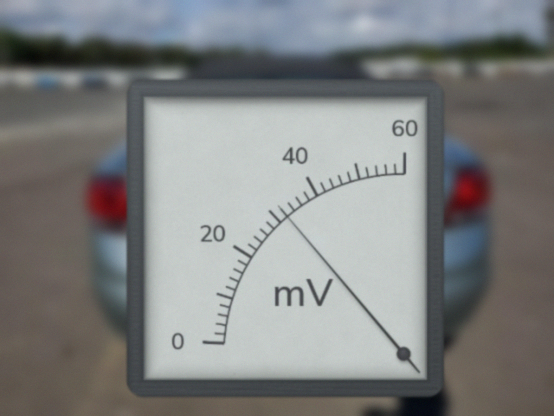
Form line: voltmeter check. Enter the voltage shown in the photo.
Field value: 32 mV
